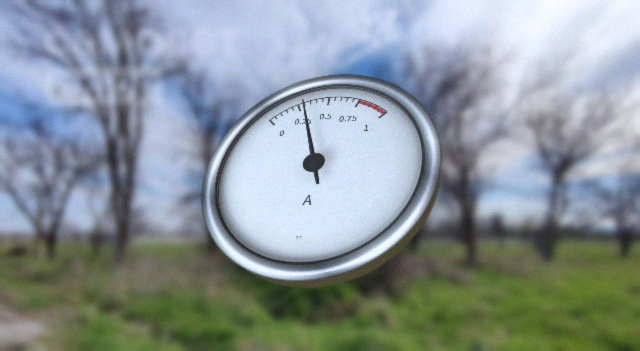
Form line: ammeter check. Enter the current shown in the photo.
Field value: 0.3 A
